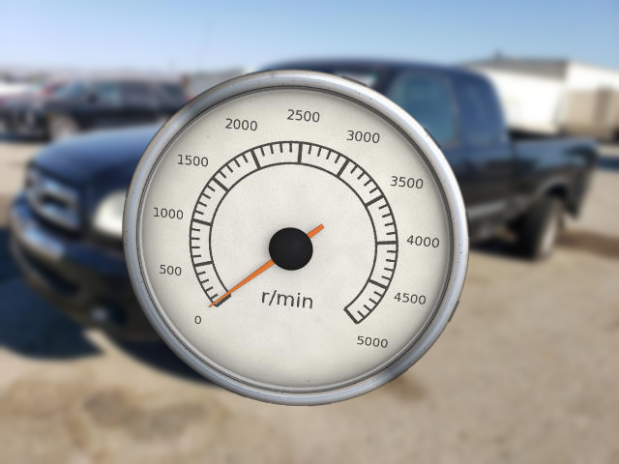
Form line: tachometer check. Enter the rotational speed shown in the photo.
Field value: 50 rpm
